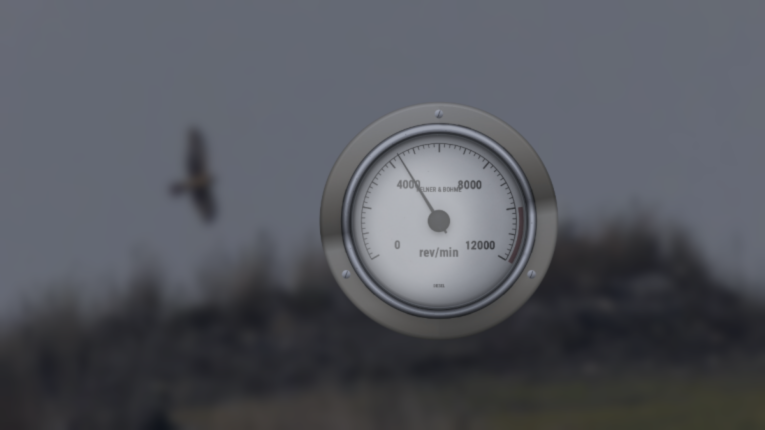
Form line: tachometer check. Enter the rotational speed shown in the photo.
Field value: 4400 rpm
